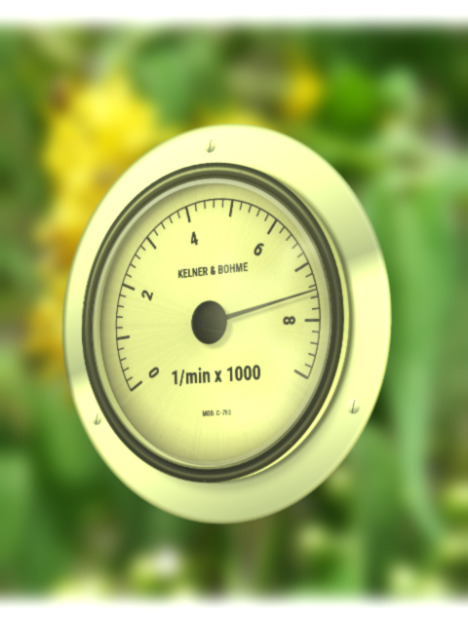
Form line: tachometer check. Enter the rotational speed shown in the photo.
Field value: 7500 rpm
